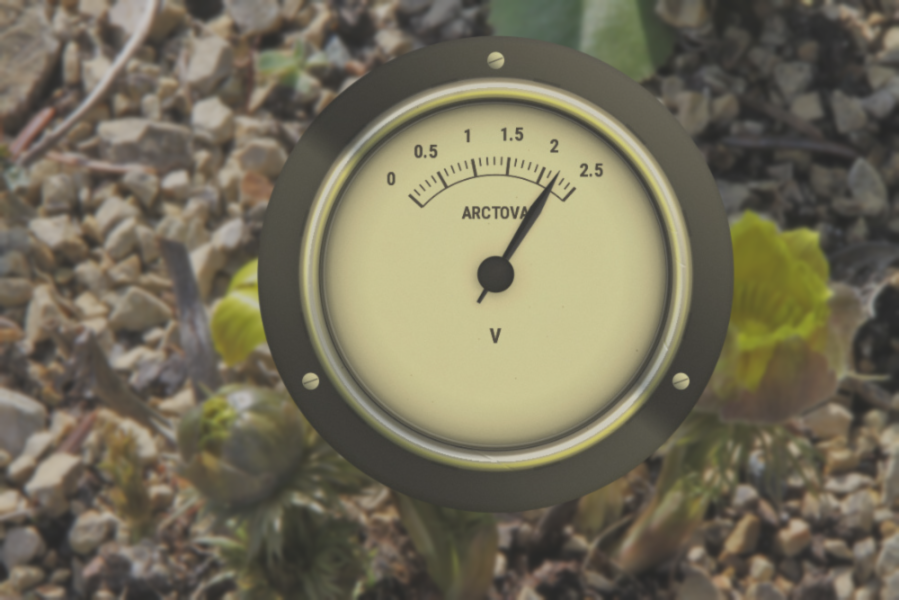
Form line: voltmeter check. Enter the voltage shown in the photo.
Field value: 2.2 V
